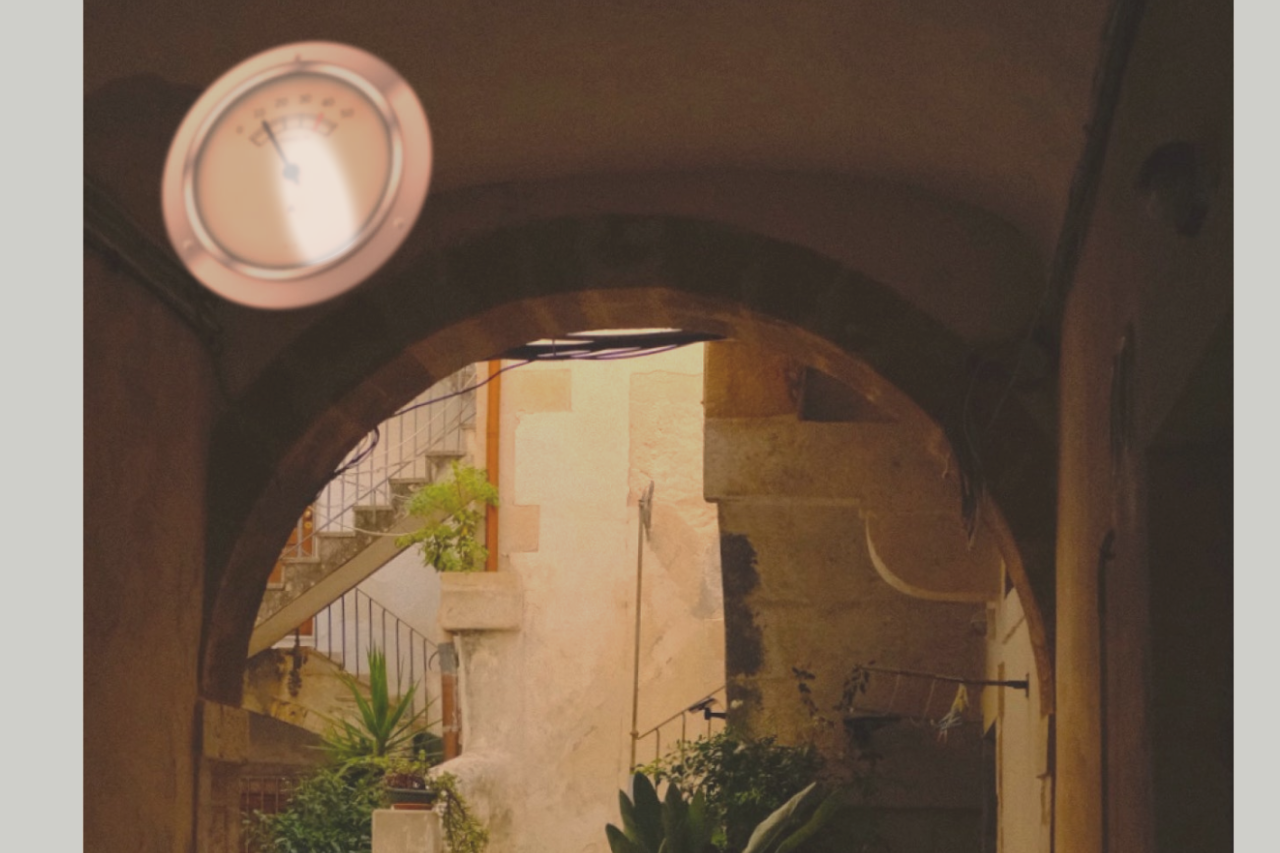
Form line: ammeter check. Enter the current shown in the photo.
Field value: 10 A
